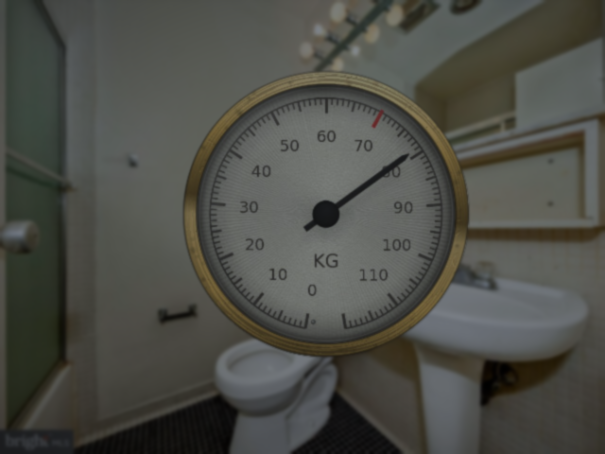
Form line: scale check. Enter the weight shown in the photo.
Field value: 79 kg
